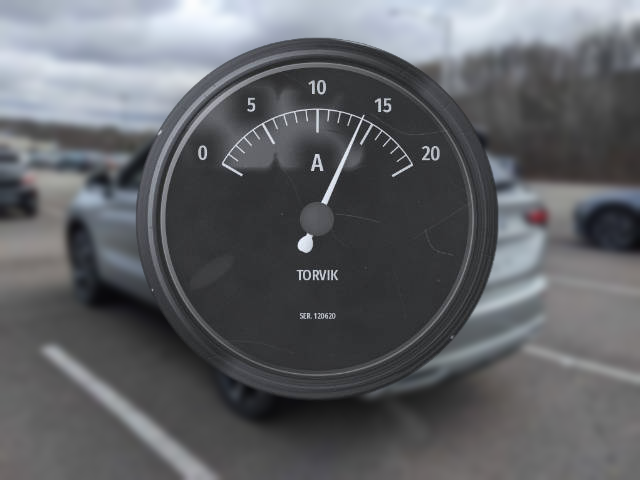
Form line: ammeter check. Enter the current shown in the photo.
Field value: 14 A
